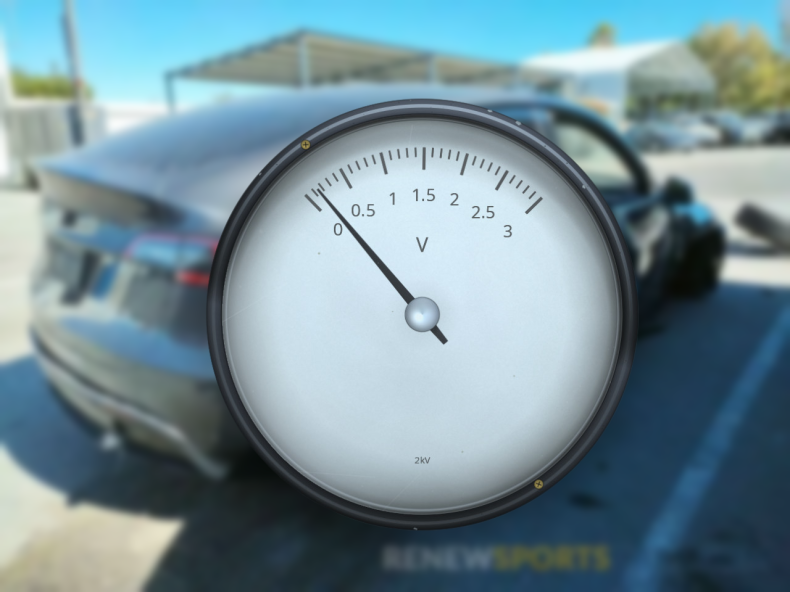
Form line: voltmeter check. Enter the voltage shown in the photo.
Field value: 0.15 V
